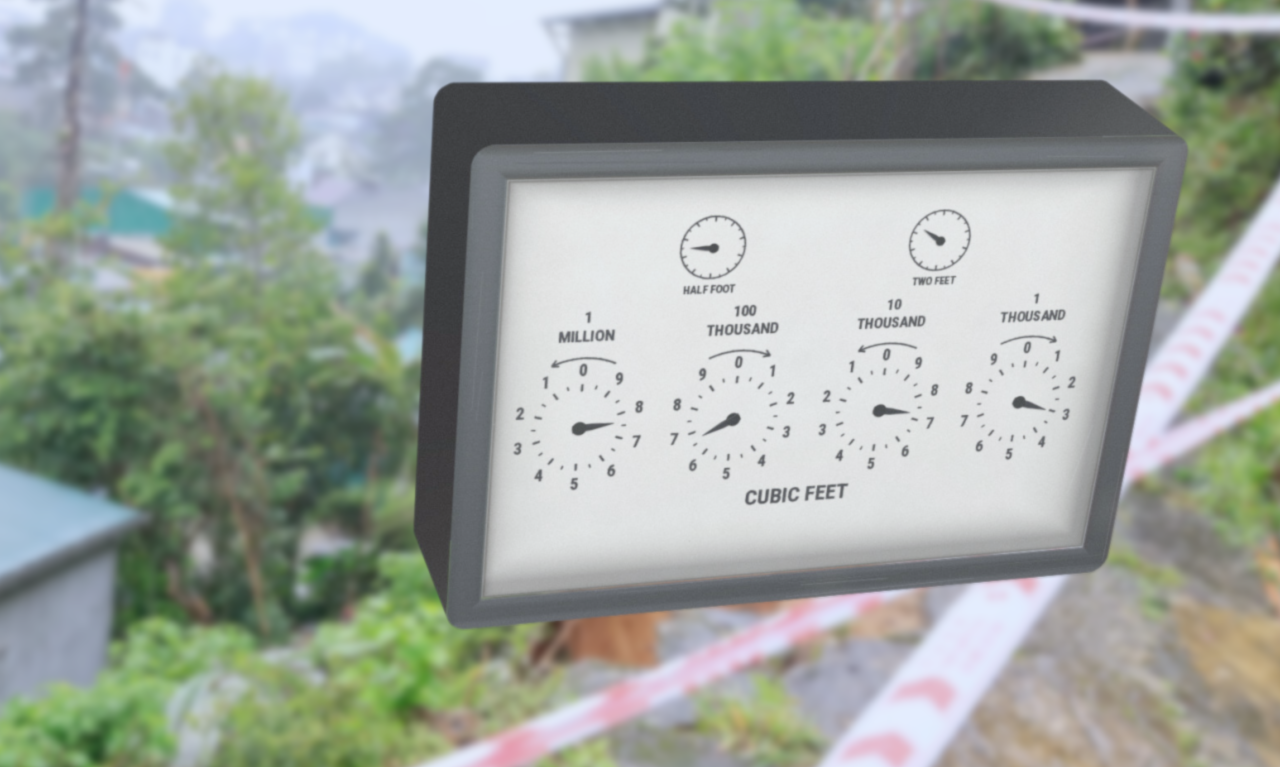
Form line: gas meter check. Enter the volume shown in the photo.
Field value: 767300 ft³
